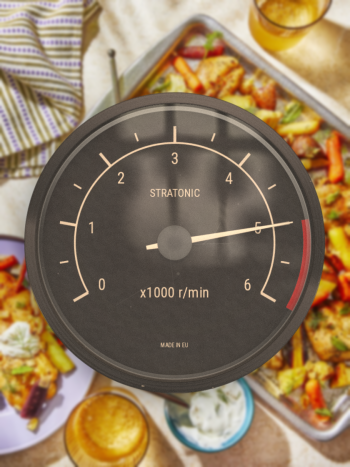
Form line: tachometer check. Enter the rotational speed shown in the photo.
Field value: 5000 rpm
